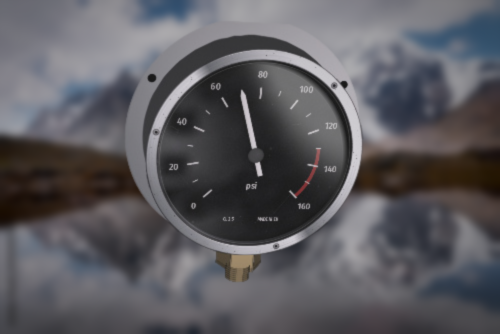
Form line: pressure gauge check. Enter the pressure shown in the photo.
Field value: 70 psi
